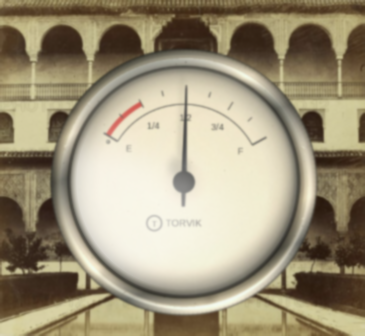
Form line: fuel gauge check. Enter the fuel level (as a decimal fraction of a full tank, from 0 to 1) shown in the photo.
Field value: 0.5
